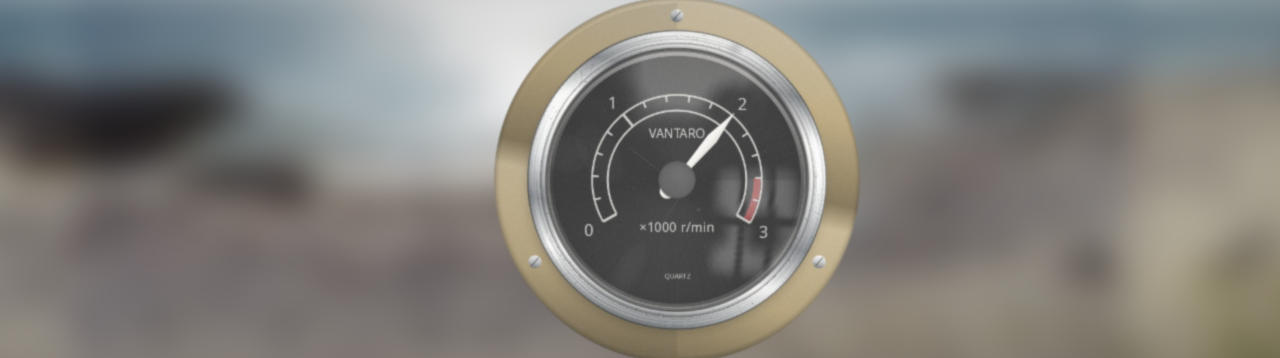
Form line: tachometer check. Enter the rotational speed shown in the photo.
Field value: 2000 rpm
